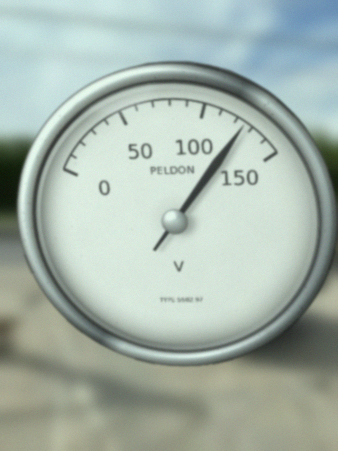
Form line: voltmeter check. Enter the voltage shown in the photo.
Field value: 125 V
